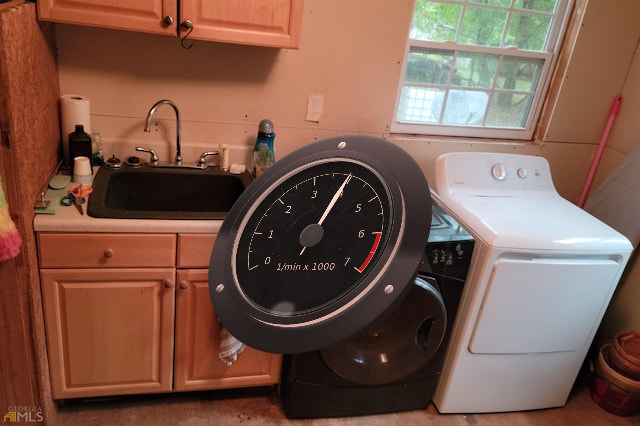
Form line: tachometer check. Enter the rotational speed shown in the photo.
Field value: 4000 rpm
